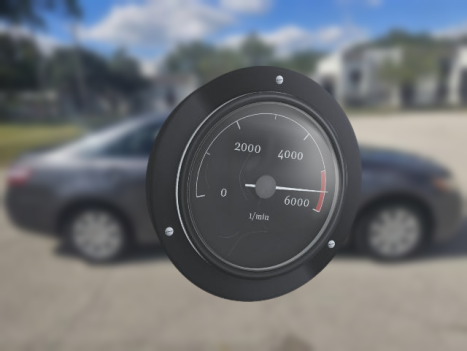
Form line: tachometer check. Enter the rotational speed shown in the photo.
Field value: 5500 rpm
